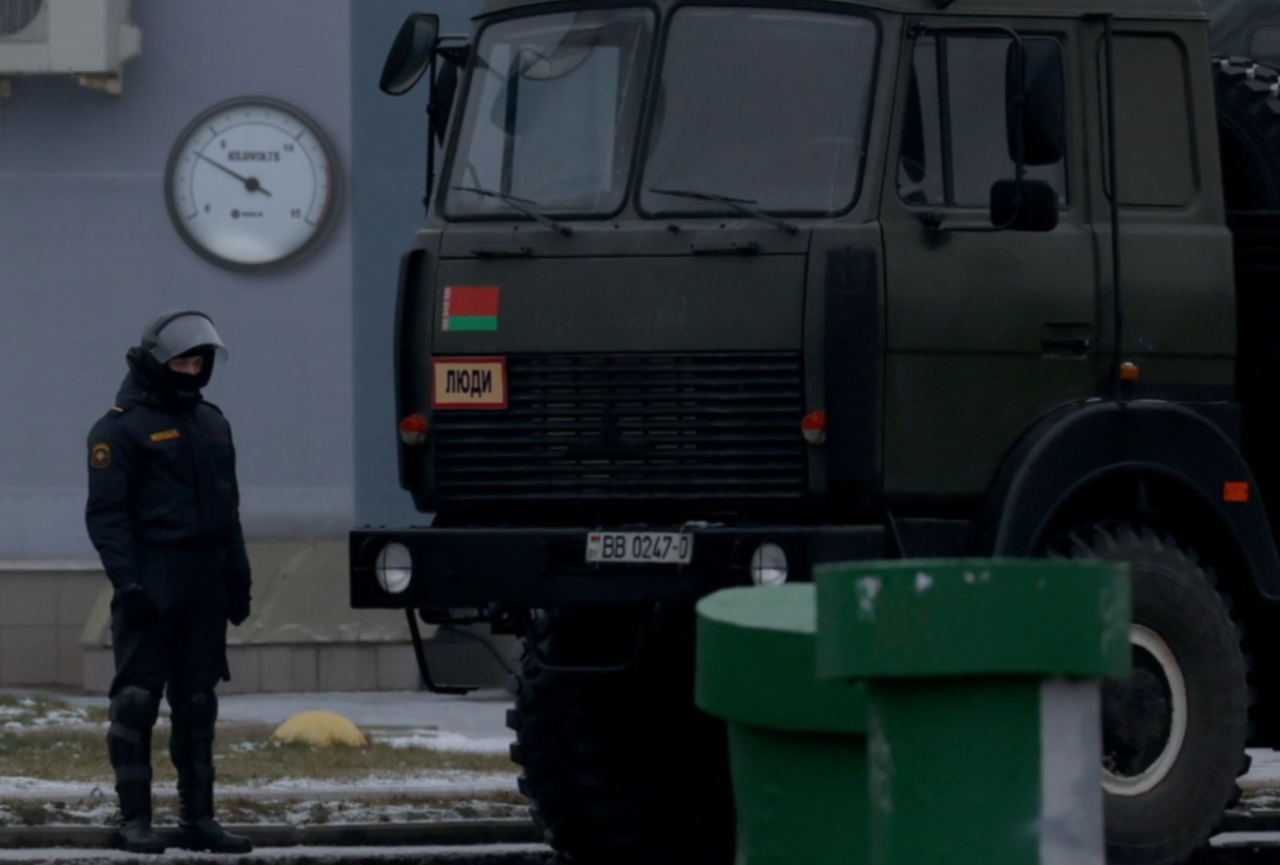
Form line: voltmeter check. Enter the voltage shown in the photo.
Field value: 3.5 kV
